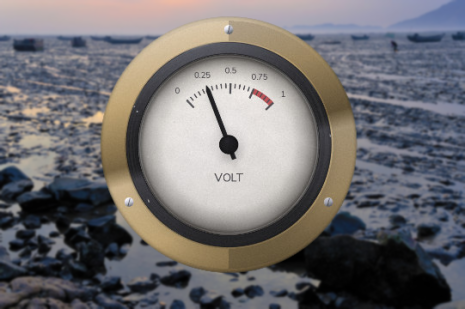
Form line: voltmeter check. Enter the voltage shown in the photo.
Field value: 0.25 V
